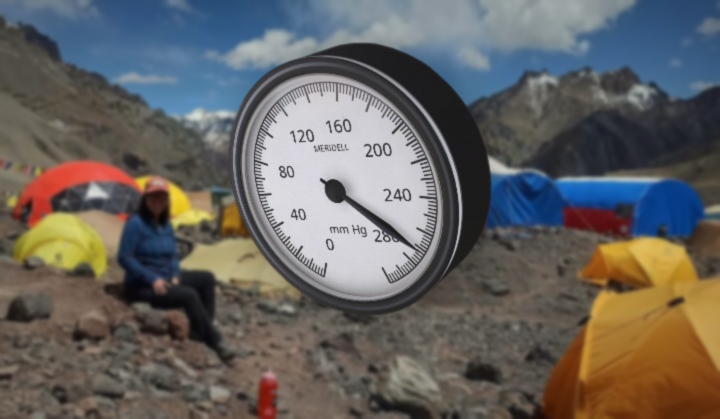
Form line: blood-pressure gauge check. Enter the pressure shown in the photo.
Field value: 270 mmHg
